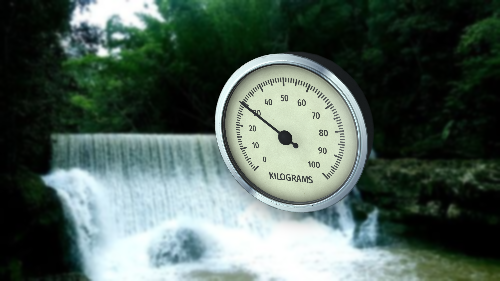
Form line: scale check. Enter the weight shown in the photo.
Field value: 30 kg
